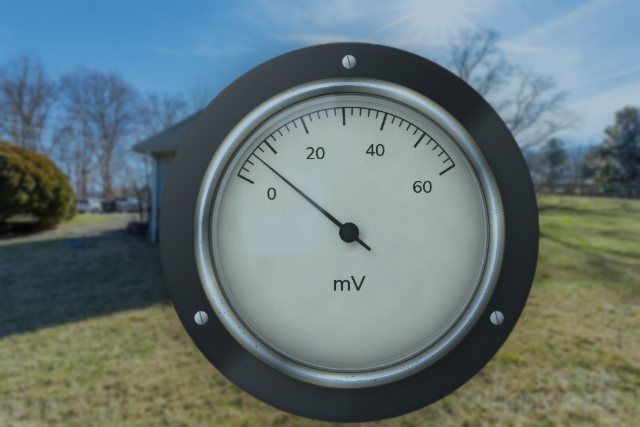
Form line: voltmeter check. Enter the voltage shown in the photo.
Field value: 6 mV
